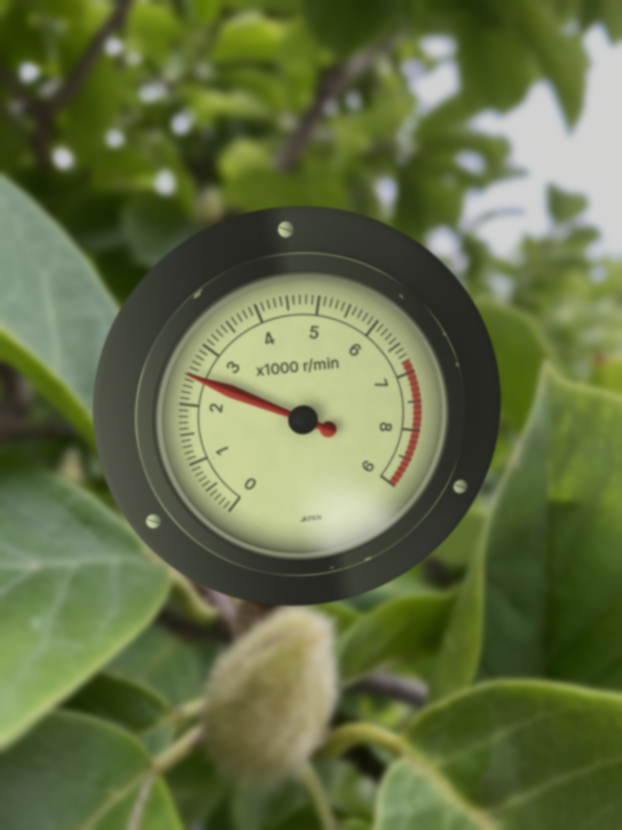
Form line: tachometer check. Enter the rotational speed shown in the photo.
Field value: 2500 rpm
